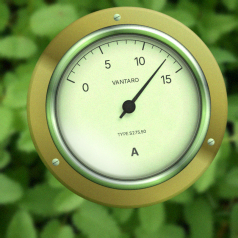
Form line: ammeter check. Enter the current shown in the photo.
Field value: 13 A
